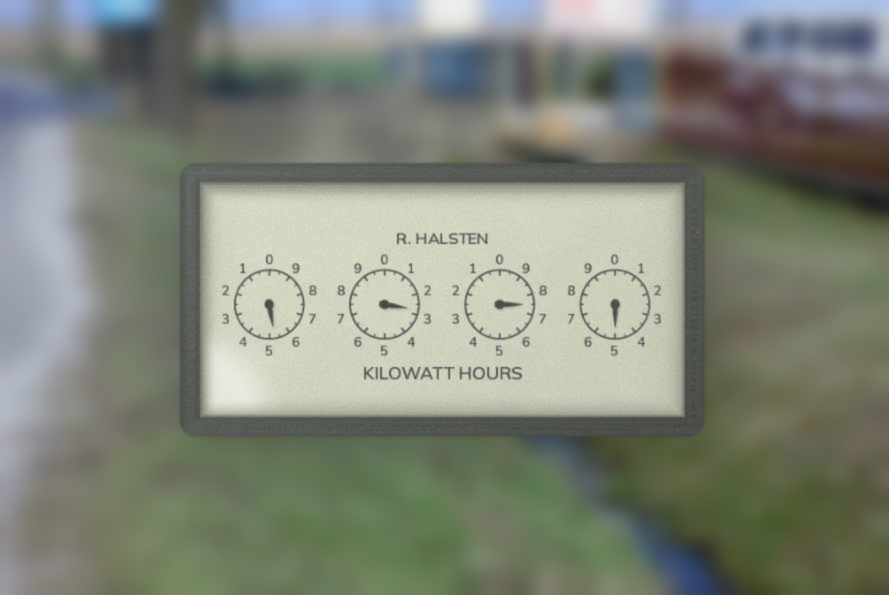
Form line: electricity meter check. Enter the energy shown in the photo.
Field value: 5275 kWh
